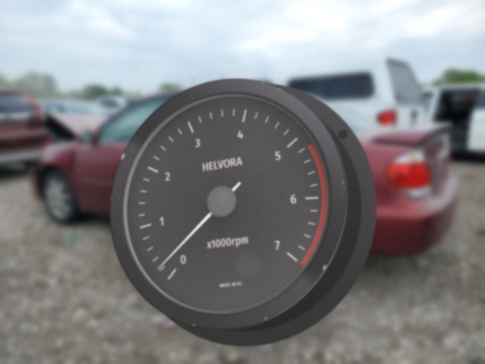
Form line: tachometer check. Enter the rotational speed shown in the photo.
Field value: 200 rpm
